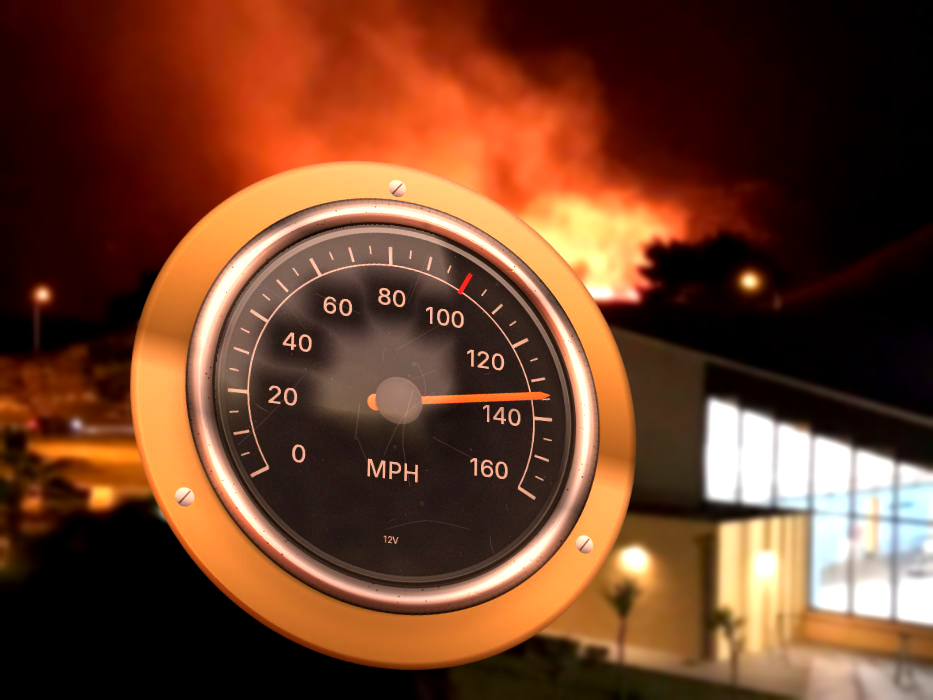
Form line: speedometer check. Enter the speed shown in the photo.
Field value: 135 mph
